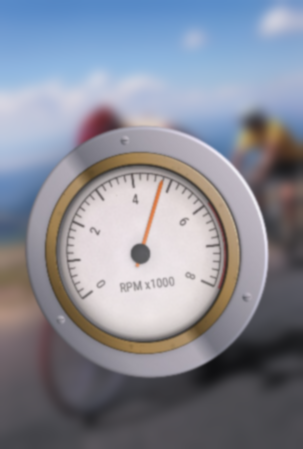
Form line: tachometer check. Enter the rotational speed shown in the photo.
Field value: 4800 rpm
